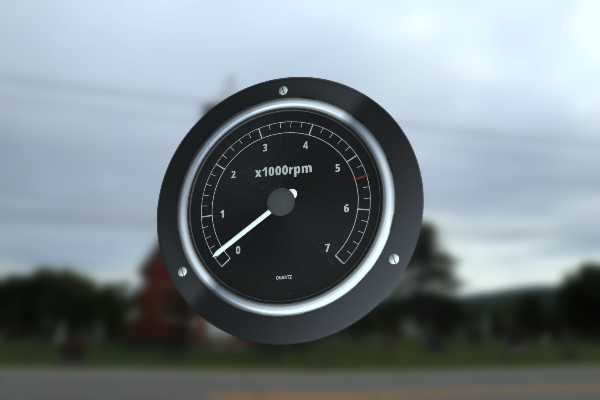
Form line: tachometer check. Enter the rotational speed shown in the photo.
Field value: 200 rpm
